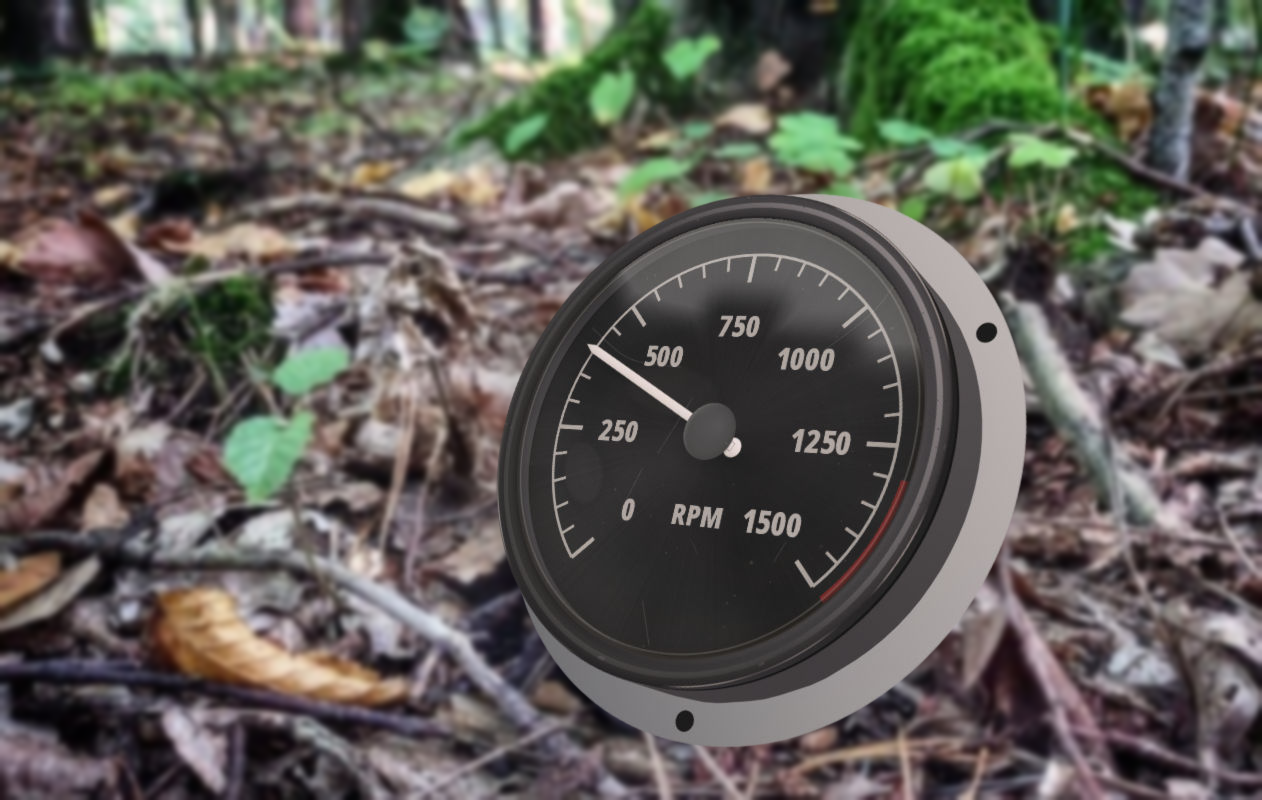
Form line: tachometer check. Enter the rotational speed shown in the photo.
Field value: 400 rpm
